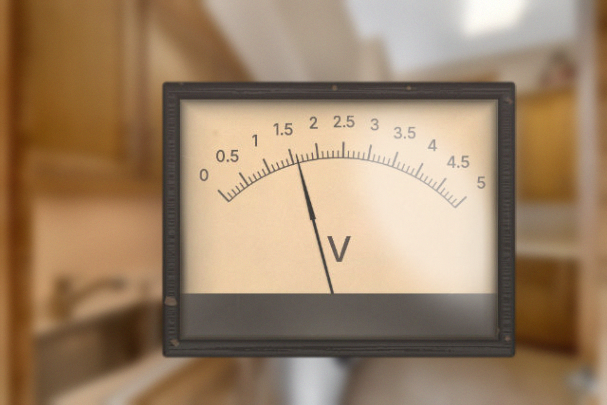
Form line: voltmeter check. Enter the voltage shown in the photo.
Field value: 1.6 V
